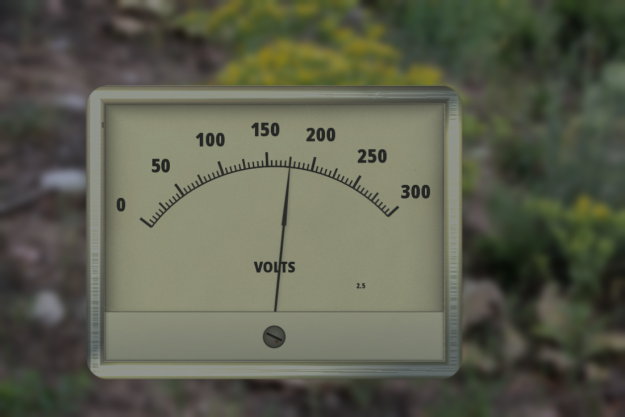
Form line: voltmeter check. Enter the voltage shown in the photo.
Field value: 175 V
